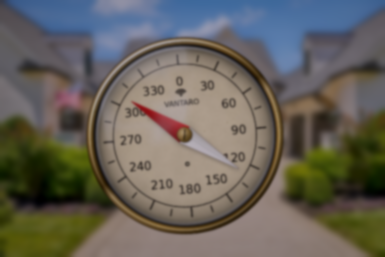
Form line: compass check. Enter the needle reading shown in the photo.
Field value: 307.5 °
